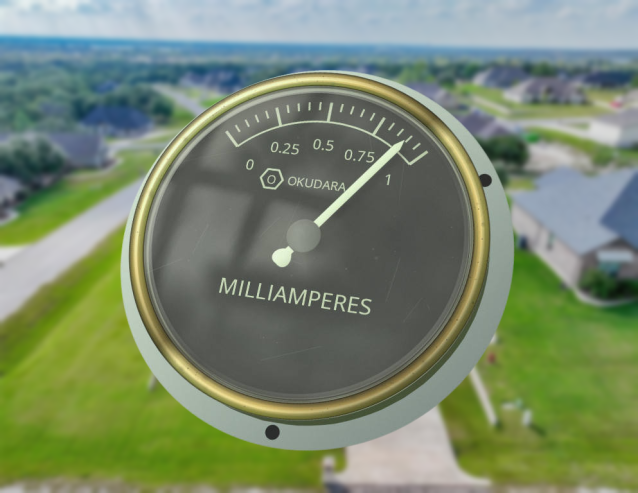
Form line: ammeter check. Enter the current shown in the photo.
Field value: 0.9 mA
